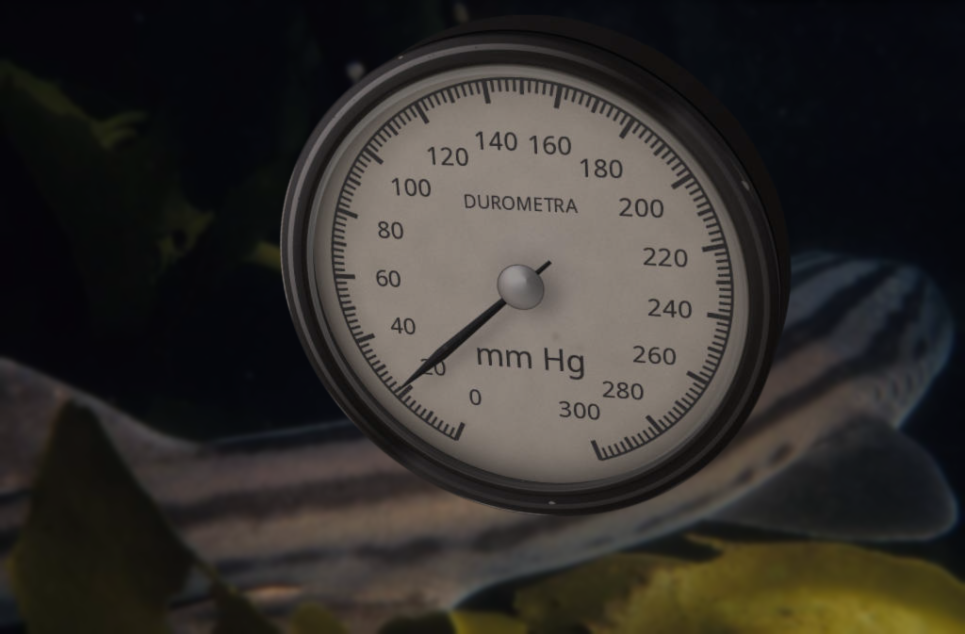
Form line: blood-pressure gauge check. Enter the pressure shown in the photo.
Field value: 22 mmHg
